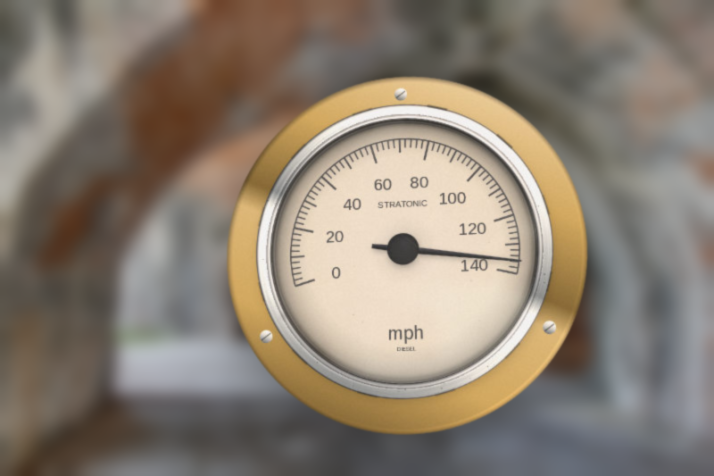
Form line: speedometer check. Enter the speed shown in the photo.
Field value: 136 mph
